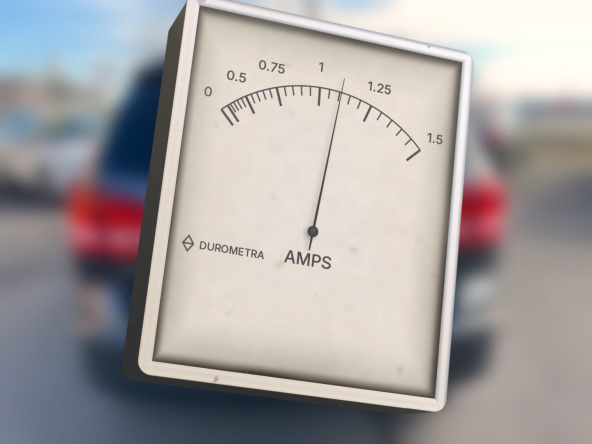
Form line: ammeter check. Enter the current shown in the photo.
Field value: 1.1 A
